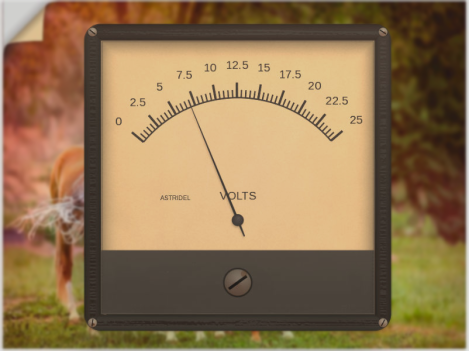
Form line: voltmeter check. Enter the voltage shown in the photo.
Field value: 7 V
